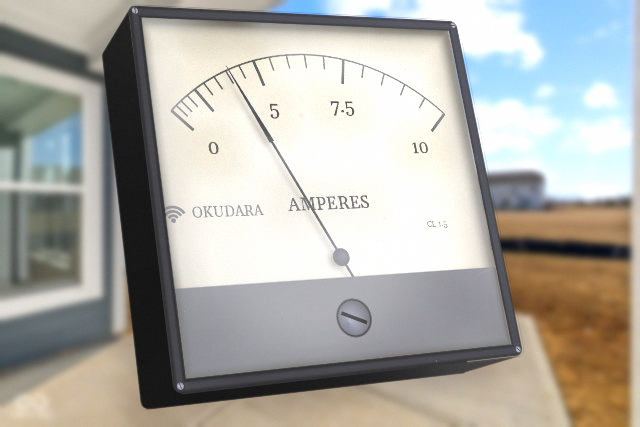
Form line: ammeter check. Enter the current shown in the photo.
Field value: 4 A
